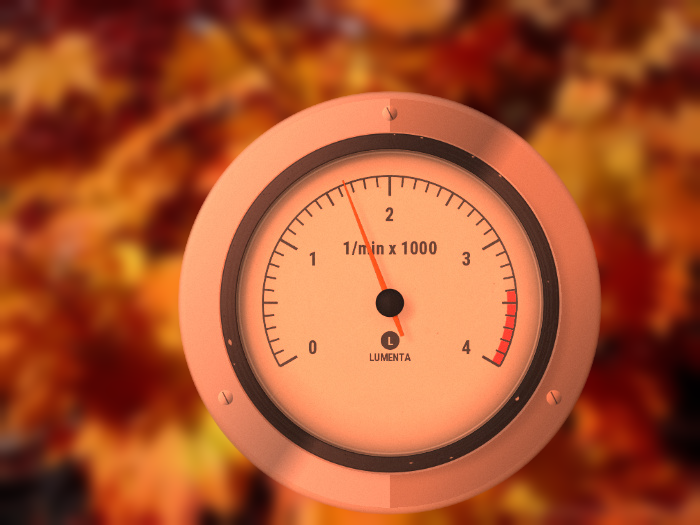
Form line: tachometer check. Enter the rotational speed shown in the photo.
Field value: 1650 rpm
